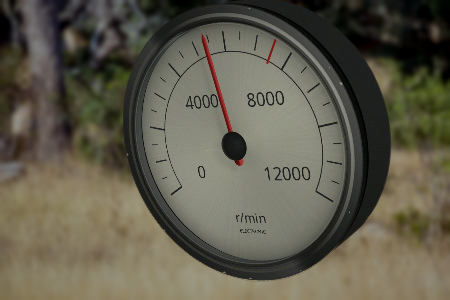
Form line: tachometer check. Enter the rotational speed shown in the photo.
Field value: 5500 rpm
